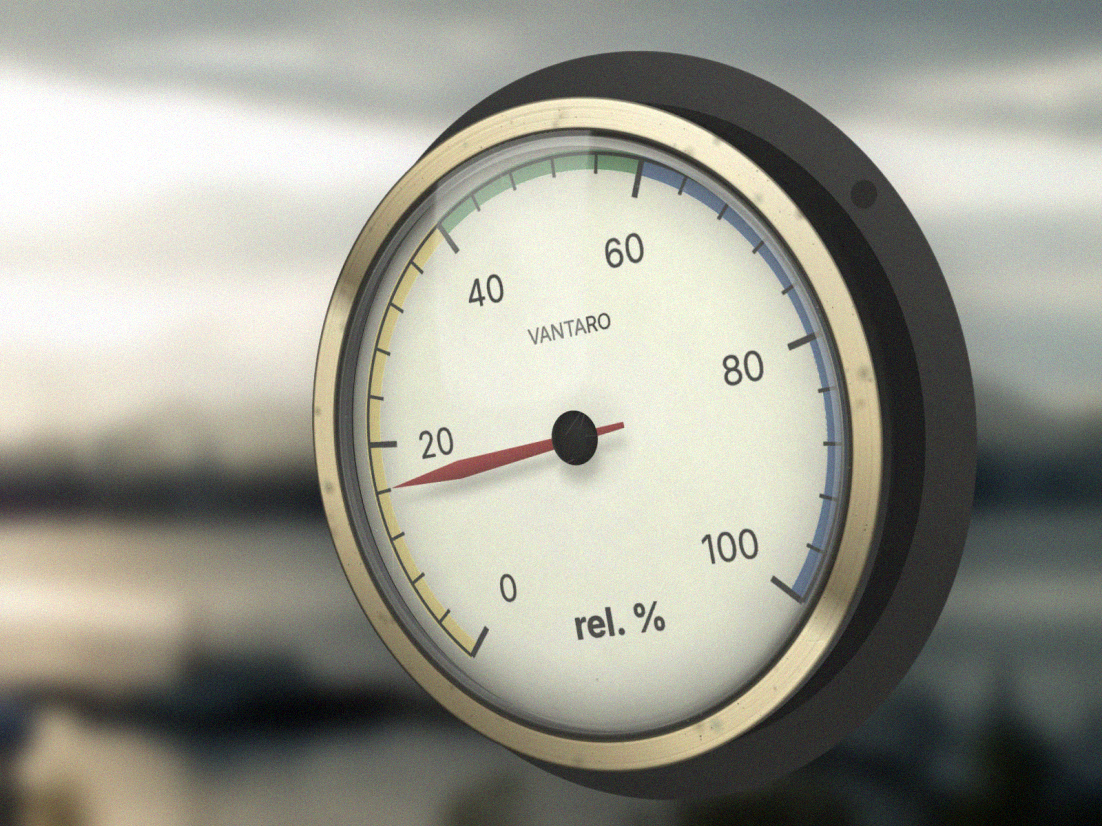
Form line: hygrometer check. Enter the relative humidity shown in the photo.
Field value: 16 %
